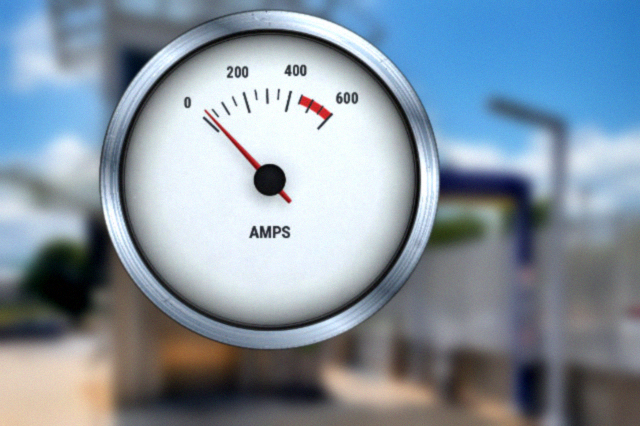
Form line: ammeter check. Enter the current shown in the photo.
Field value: 25 A
